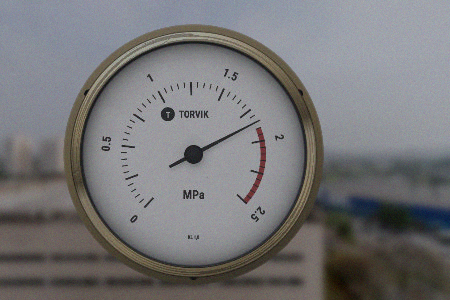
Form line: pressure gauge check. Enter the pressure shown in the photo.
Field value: 1.85 MPa
